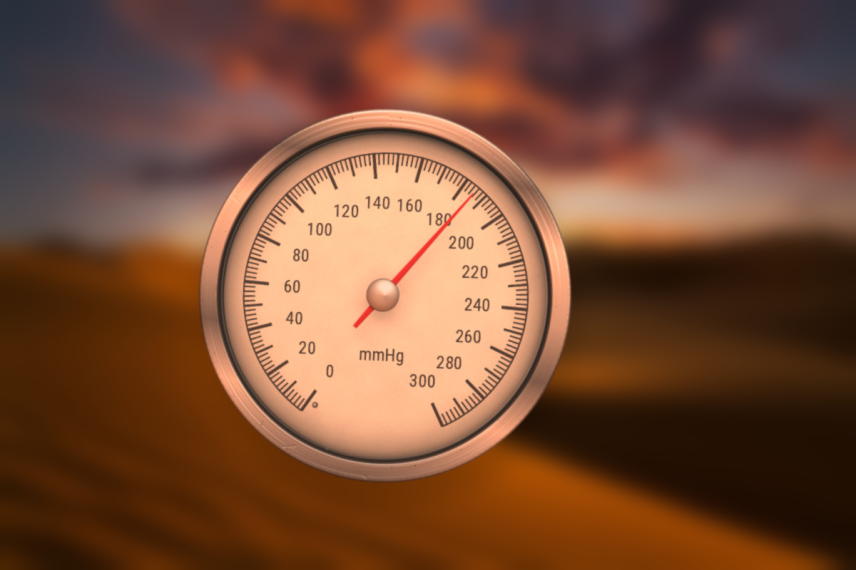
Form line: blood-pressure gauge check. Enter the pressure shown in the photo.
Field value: 186 mmHg
